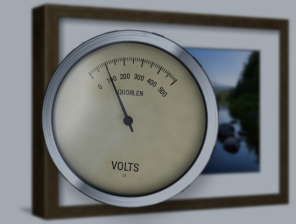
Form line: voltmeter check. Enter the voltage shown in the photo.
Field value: 100 V
